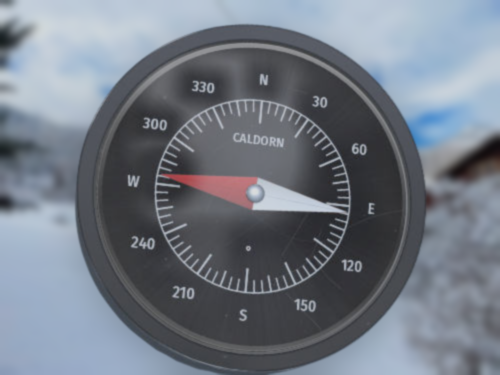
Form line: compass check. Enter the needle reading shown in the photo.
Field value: 275 °
